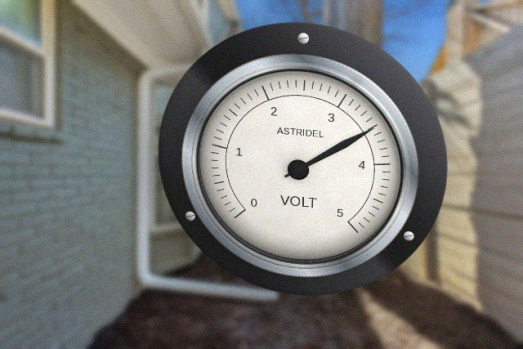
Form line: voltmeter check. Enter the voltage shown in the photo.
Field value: 3.5 V
